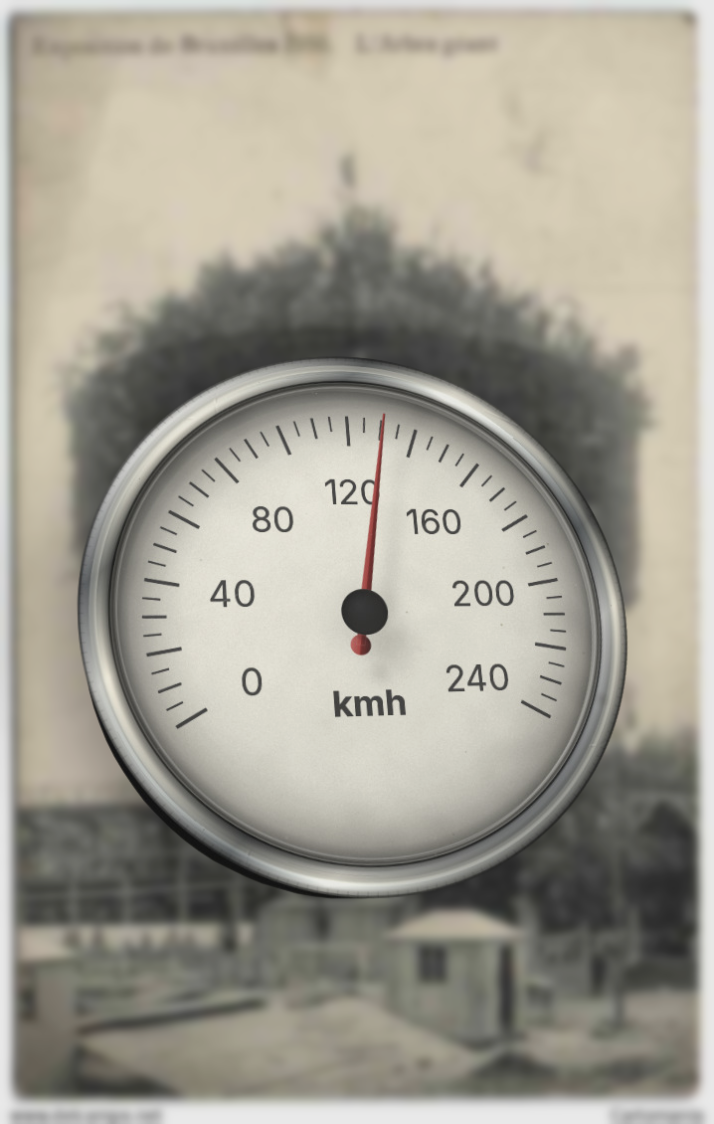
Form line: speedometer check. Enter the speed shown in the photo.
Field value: 130 km/h
